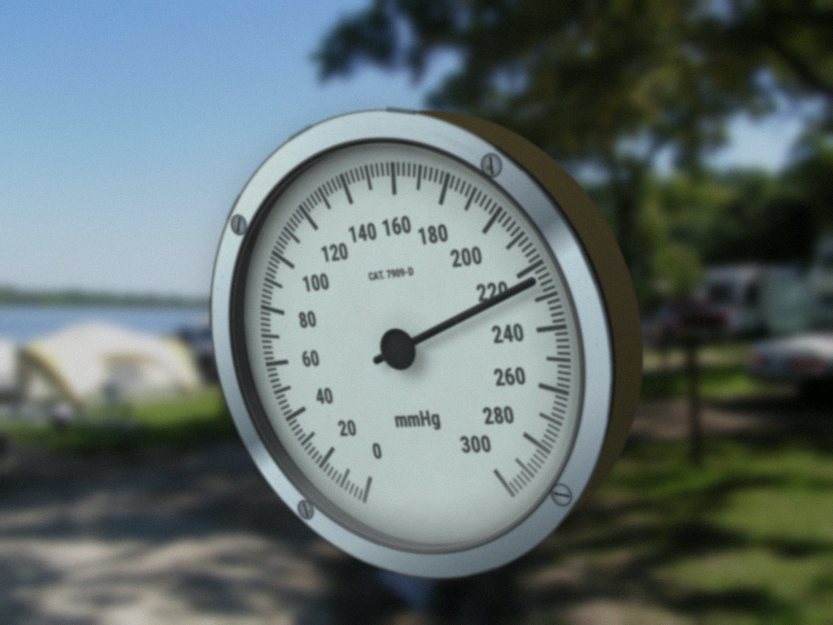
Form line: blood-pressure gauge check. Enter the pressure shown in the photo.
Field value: 224 mmHg
